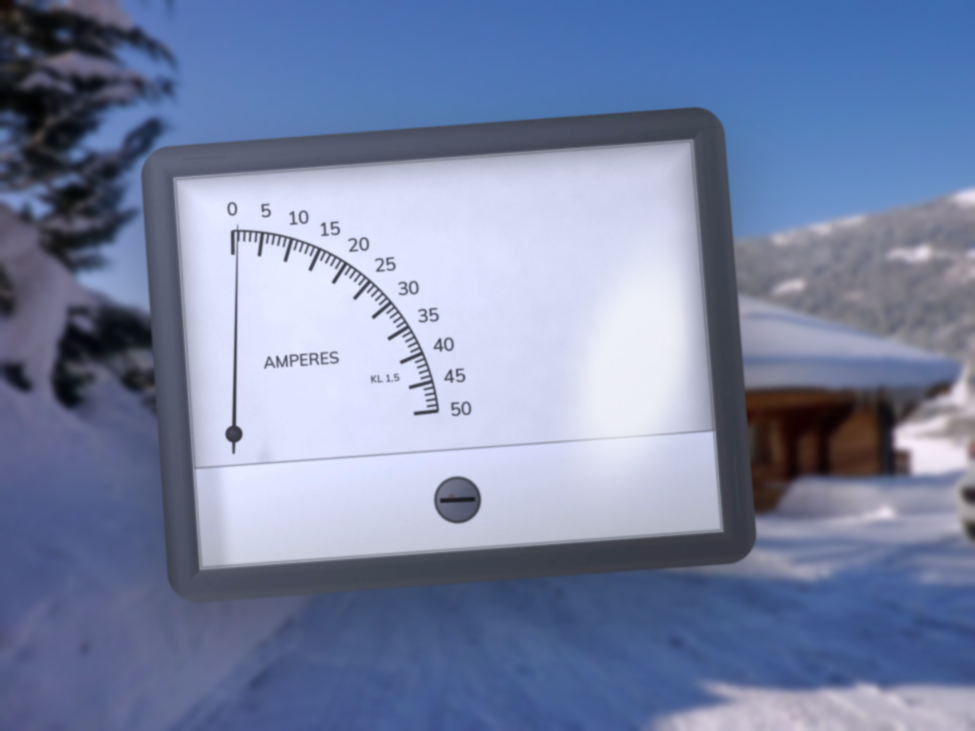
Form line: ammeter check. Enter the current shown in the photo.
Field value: 1 A
